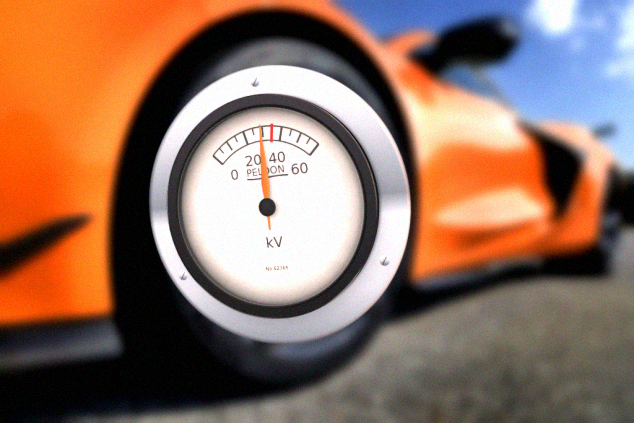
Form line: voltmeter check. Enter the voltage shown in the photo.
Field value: 30 kV
